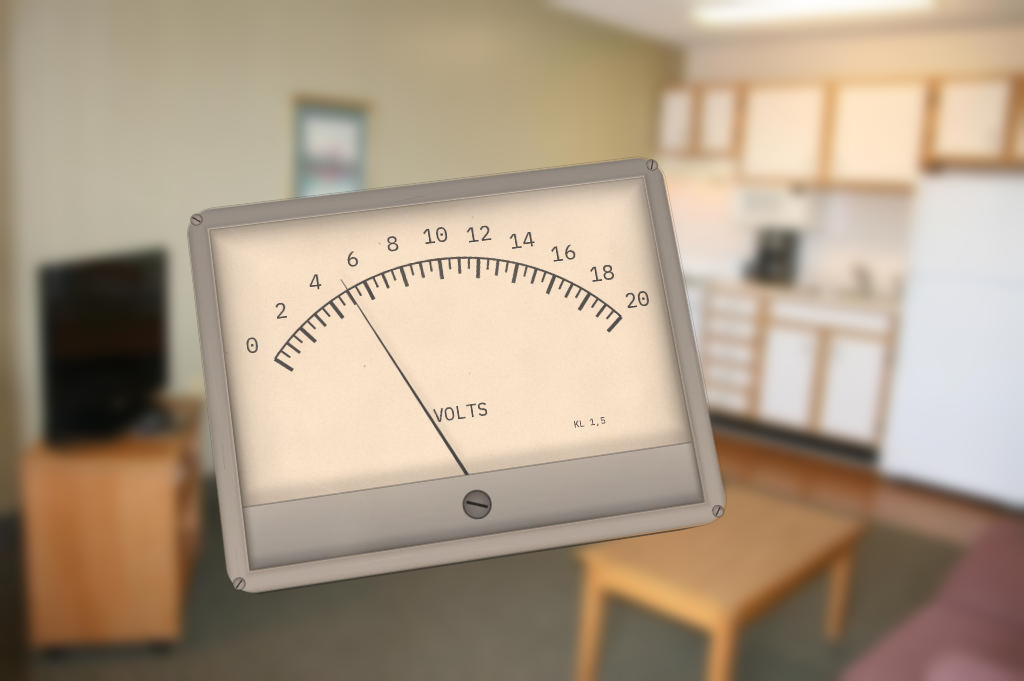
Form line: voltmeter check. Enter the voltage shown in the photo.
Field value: 5 V
